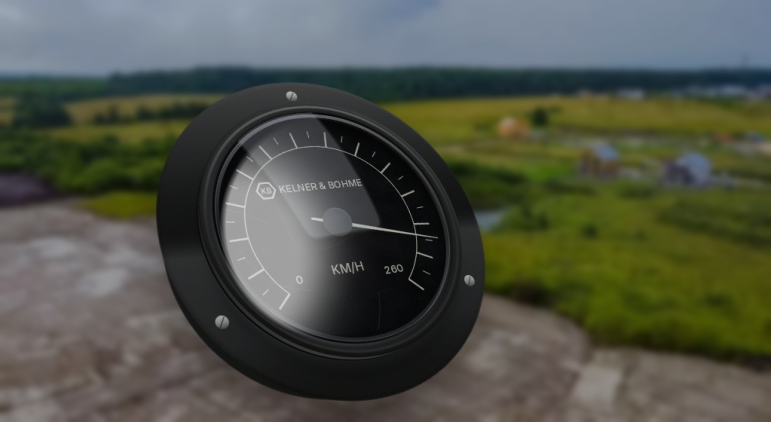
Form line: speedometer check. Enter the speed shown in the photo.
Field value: 230 km/h
